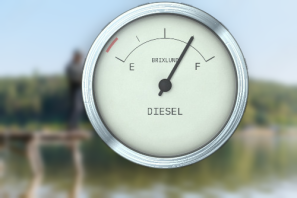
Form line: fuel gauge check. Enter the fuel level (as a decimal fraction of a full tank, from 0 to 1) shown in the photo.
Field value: 0.75
